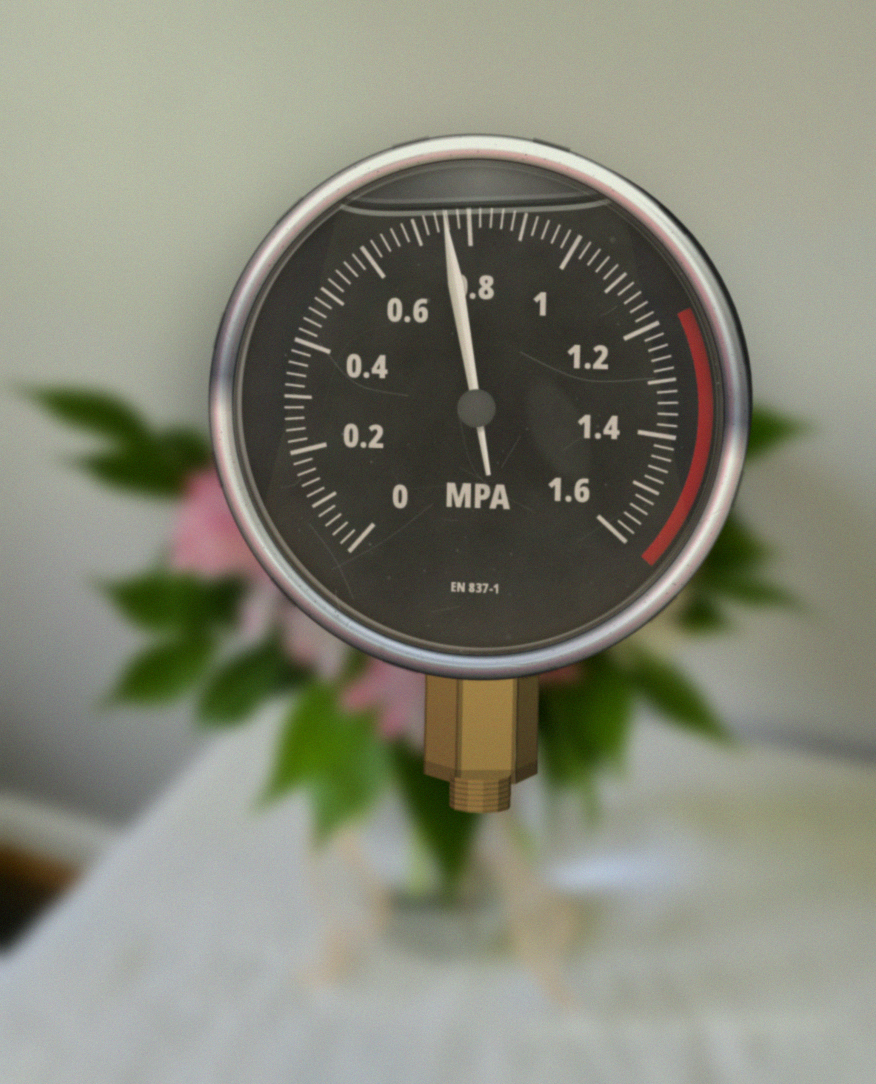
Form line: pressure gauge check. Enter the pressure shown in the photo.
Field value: 0.76 MPa
